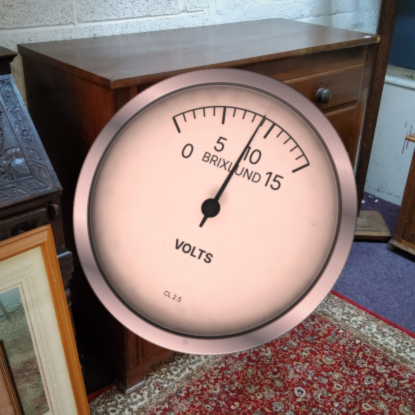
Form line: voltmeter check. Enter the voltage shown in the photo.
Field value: 9 V
